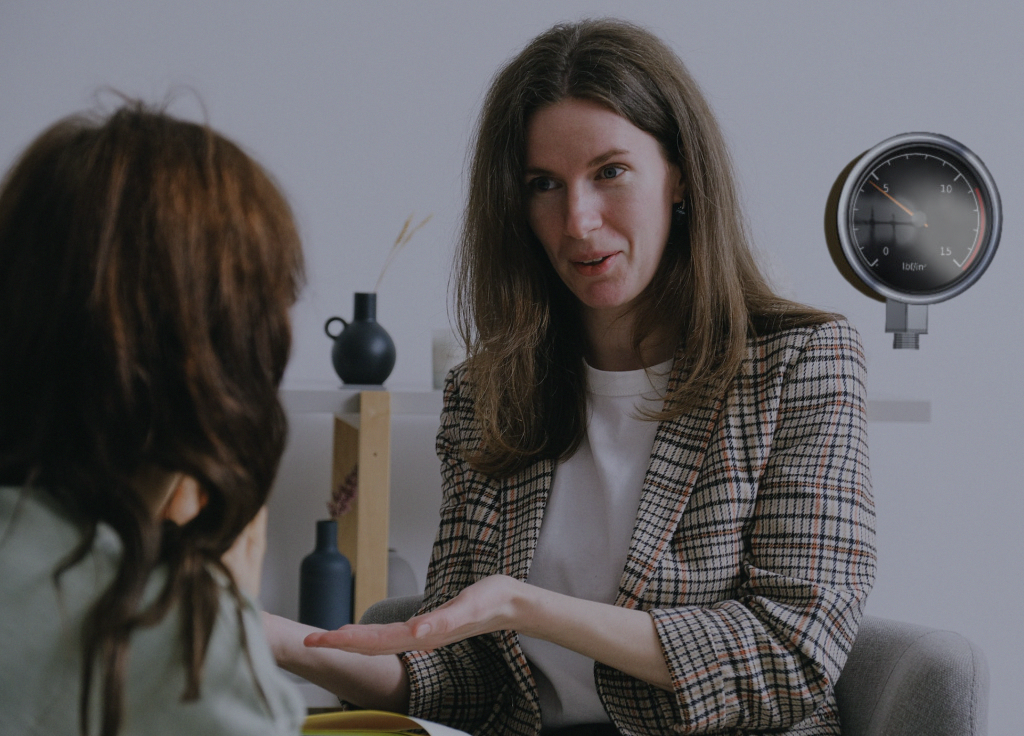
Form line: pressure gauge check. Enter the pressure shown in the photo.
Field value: 4.5 psi
